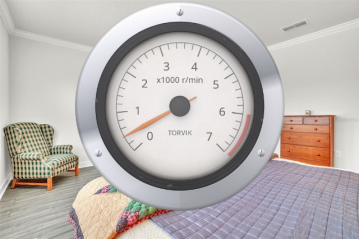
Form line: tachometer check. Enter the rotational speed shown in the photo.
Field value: 400 rpm
